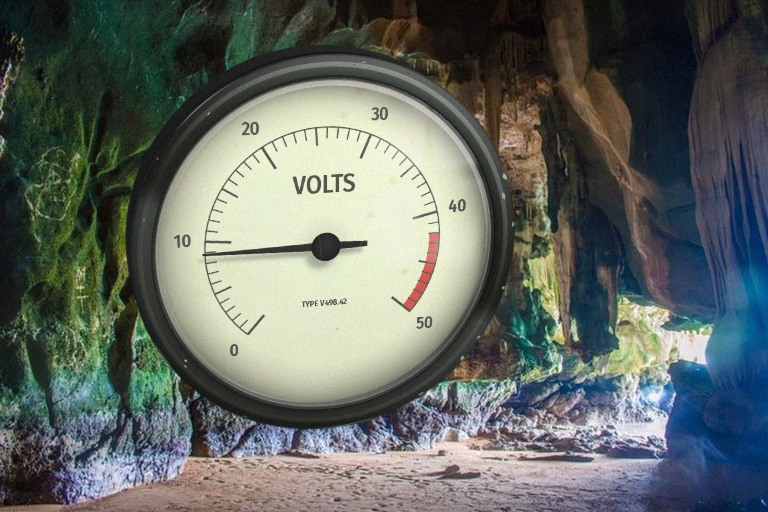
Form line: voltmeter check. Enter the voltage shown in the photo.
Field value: 9 V
